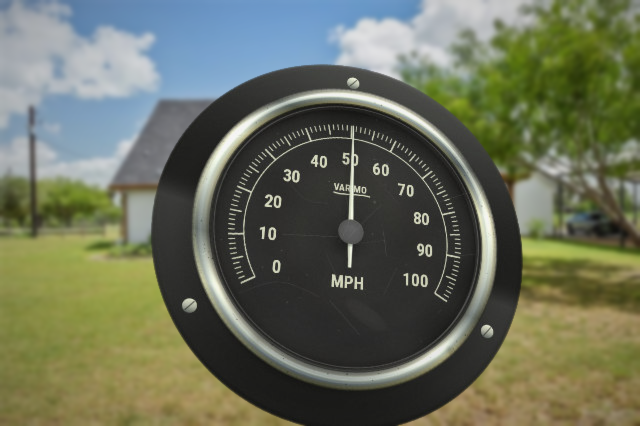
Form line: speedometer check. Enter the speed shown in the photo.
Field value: 50 mph
